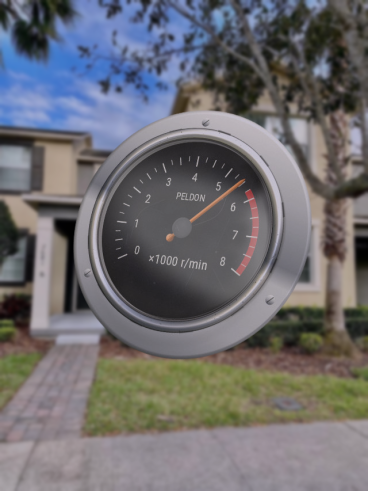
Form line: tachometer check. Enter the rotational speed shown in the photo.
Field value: 5500 rpm
